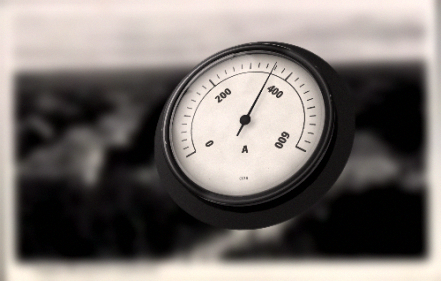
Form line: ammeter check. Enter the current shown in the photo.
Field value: 360 A
